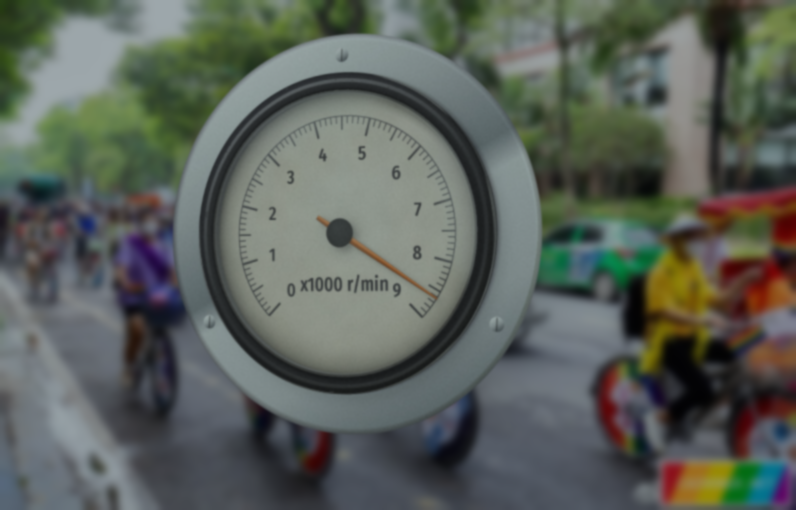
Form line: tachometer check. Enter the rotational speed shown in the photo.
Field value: 8600 rpm
